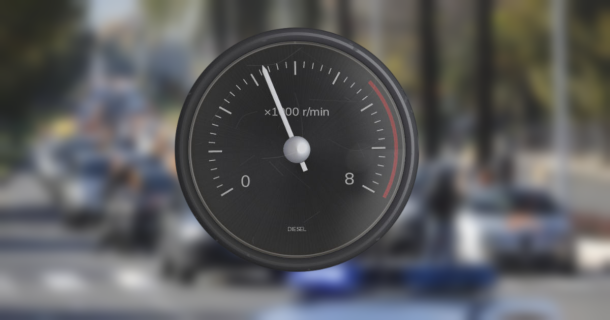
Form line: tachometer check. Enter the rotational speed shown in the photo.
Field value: 3300 rpm
